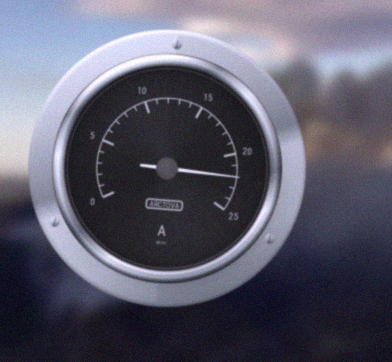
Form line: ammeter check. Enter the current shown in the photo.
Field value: 22 A
